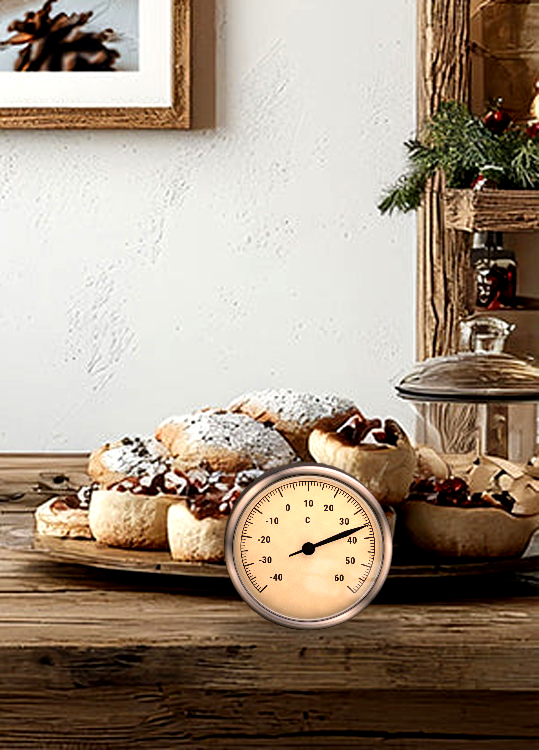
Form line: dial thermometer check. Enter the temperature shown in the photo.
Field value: 35 °C
